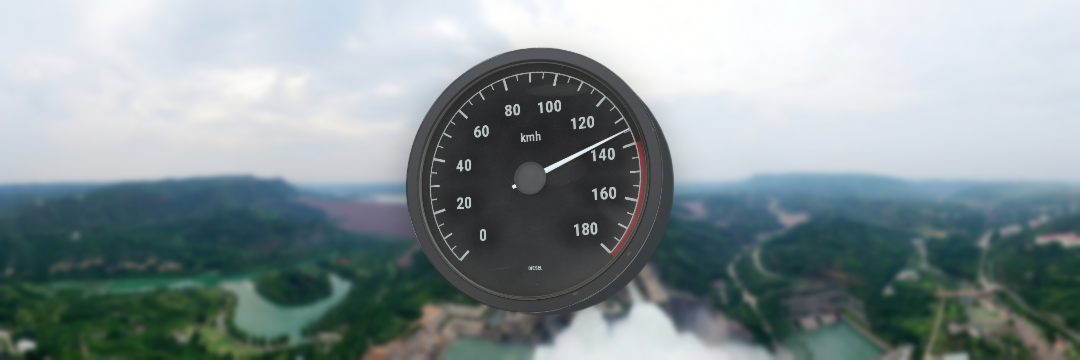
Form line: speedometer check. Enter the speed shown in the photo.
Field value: 135 km/h
